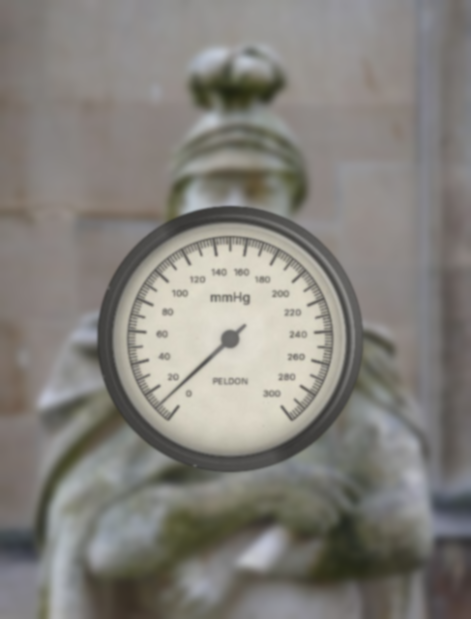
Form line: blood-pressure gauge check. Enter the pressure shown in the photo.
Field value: 10 mmHg
